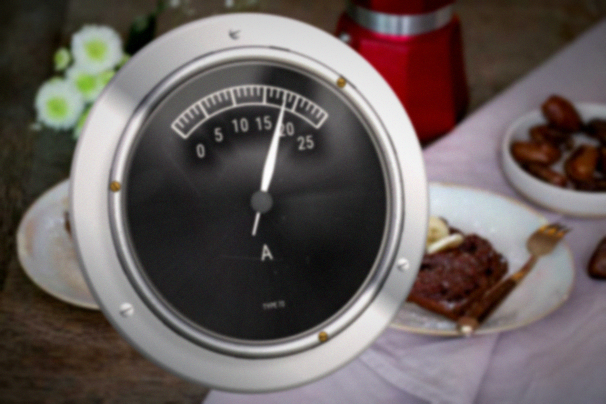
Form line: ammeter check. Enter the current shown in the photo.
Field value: 18 A
